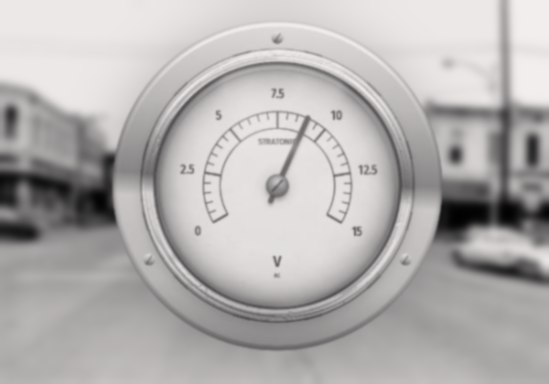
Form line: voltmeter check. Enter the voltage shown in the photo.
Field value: 9 V
